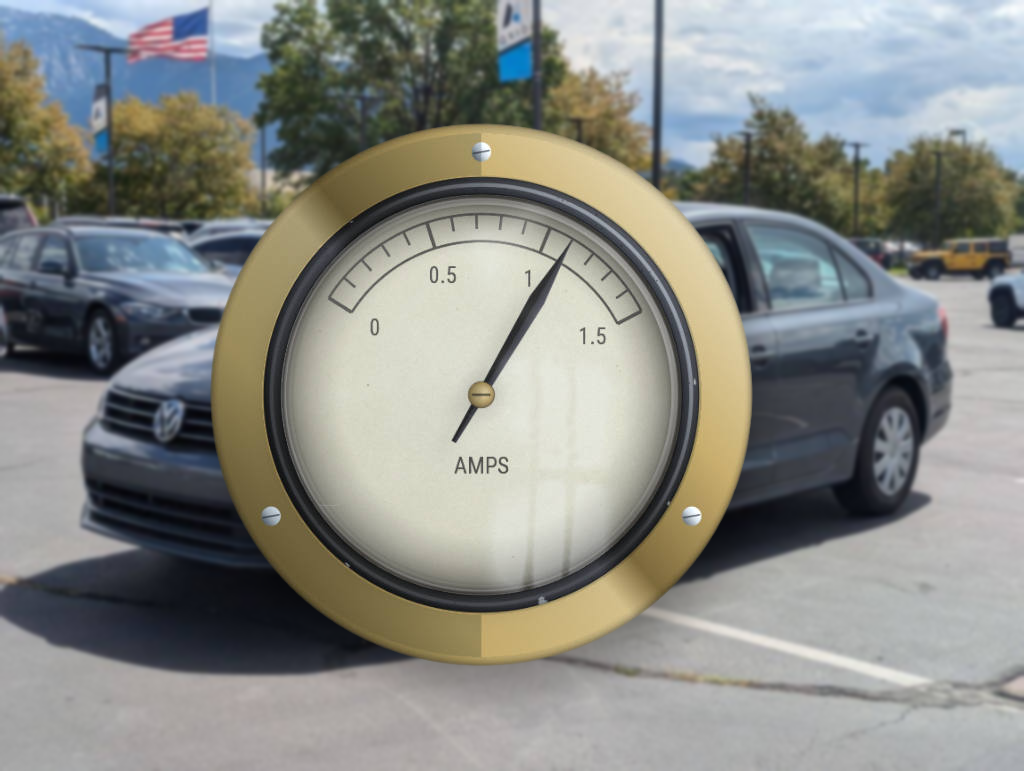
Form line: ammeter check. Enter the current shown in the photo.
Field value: 1.1 A
